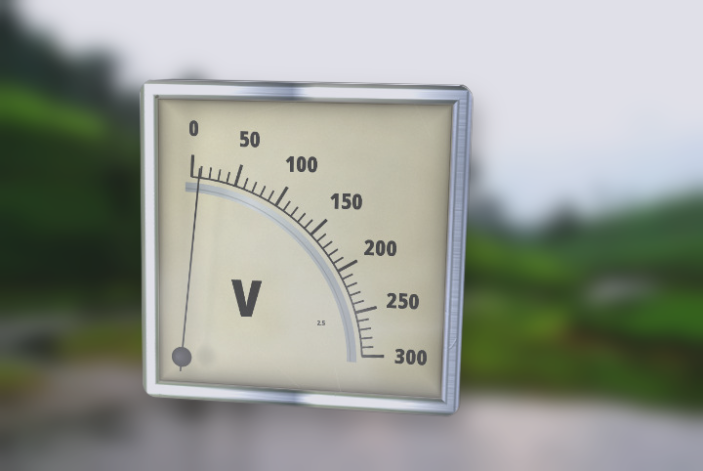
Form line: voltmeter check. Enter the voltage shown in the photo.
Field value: 10 V
